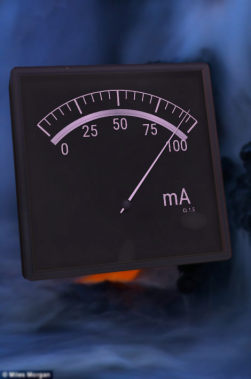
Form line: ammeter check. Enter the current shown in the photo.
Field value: 92.5 mA
